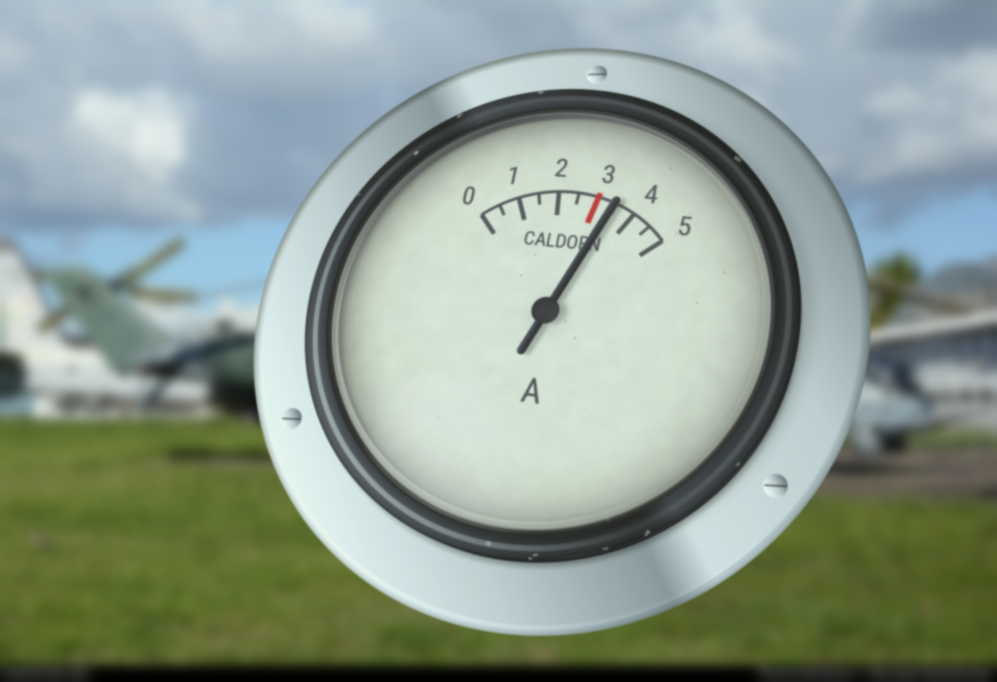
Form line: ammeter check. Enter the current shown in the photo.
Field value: 3.5 A
